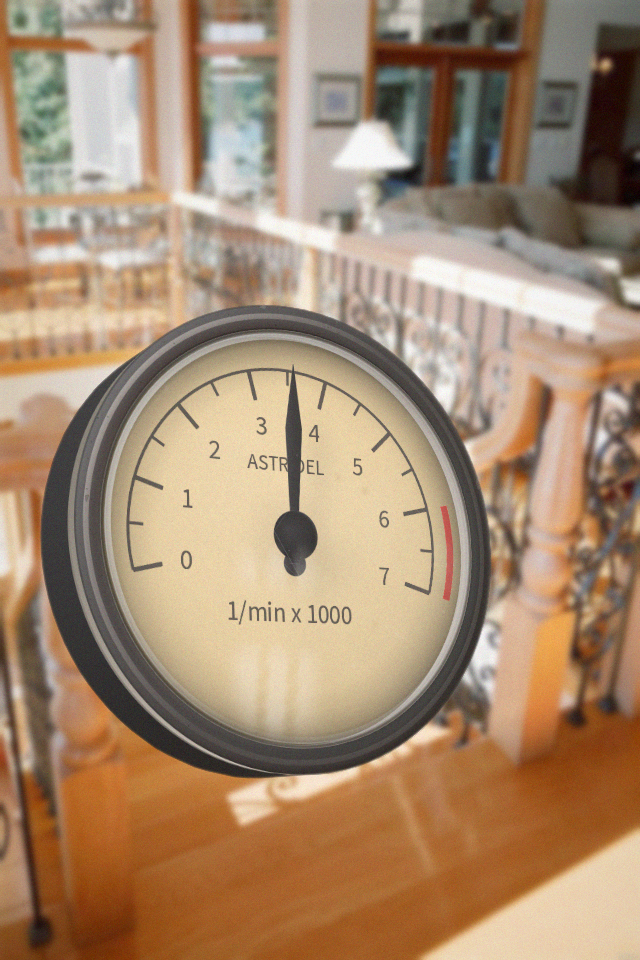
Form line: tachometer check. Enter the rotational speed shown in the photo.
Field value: 3500 rpm
